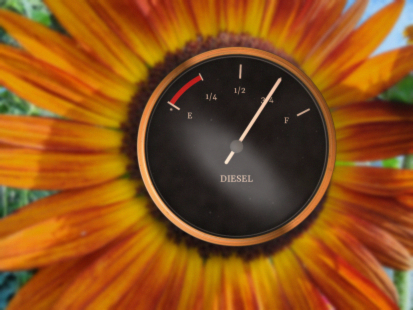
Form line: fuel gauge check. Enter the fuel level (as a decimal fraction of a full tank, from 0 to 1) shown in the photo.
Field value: 0.75
